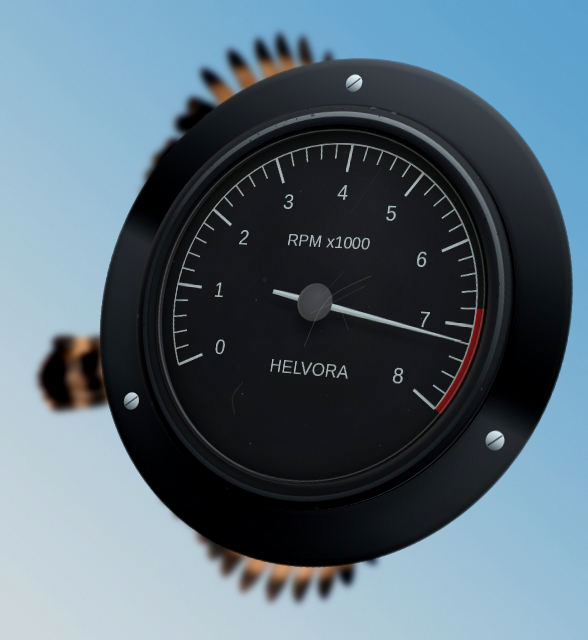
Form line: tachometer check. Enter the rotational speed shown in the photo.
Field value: 7200 rpm
